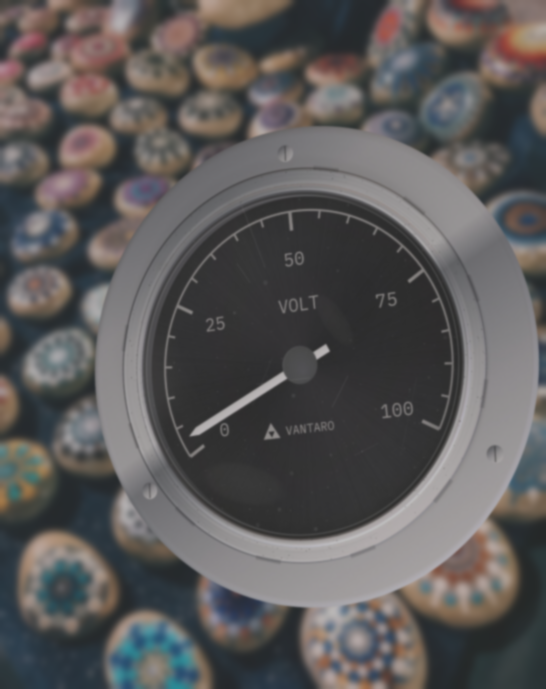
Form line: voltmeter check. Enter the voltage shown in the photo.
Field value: 2.5 V
